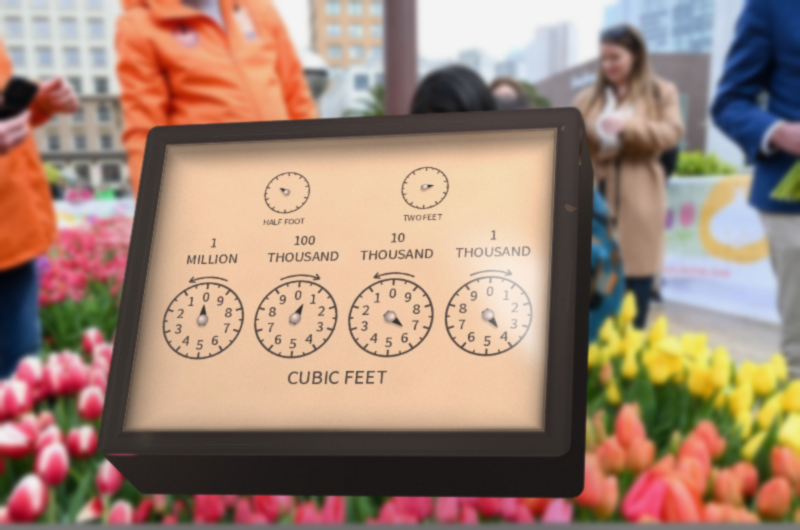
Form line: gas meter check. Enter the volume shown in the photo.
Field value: 6400 ft³
